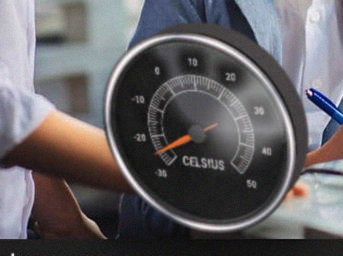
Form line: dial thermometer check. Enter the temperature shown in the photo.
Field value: -25 °C
